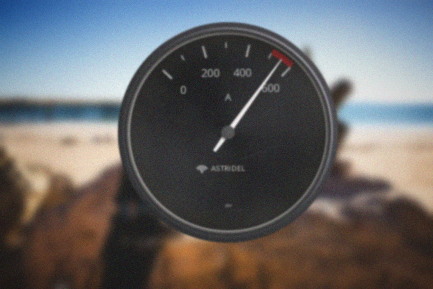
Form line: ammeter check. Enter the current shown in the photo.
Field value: 550 A
